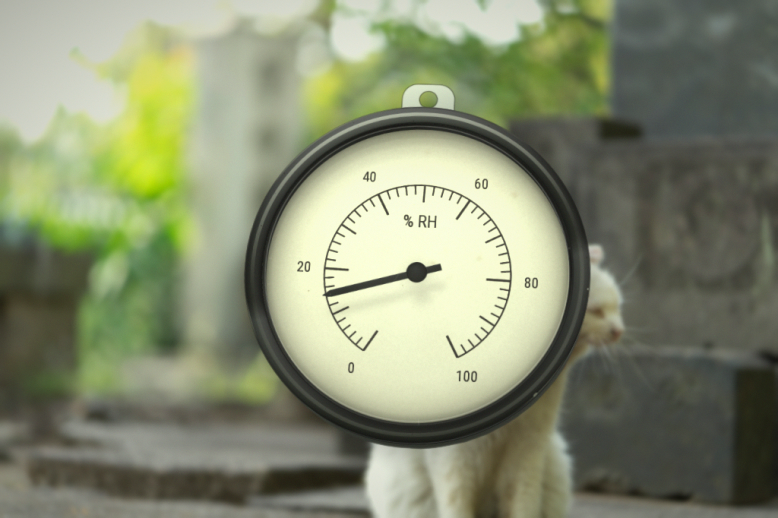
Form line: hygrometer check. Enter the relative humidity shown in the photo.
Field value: 14 %
